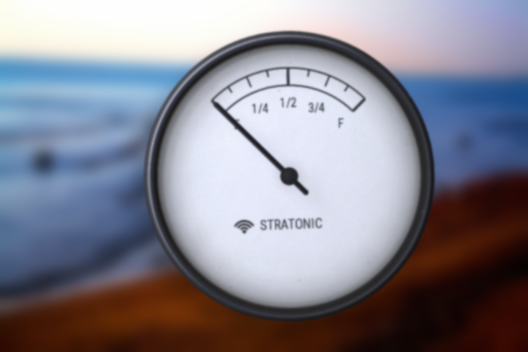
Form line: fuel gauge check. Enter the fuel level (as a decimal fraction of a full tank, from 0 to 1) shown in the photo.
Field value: 0
